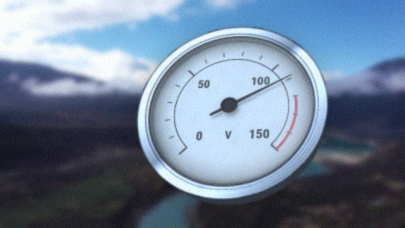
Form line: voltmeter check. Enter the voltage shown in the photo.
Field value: 110 V
